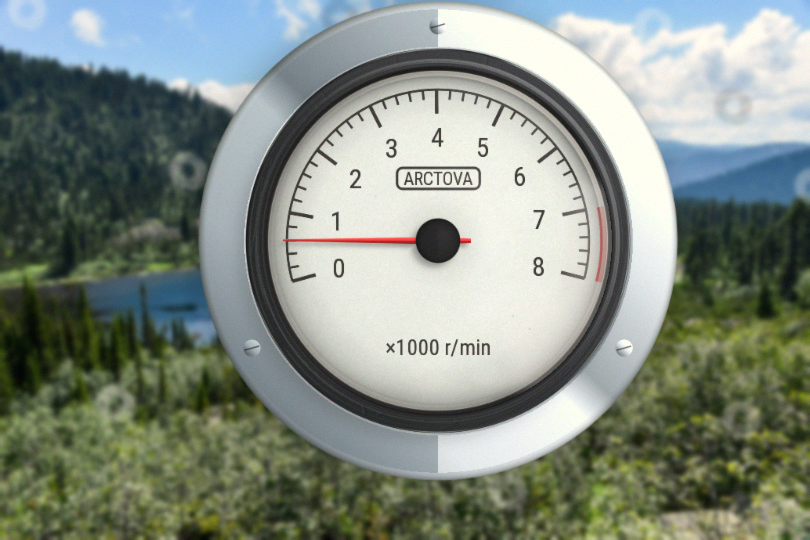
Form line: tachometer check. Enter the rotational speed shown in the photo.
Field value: 600 rpm
